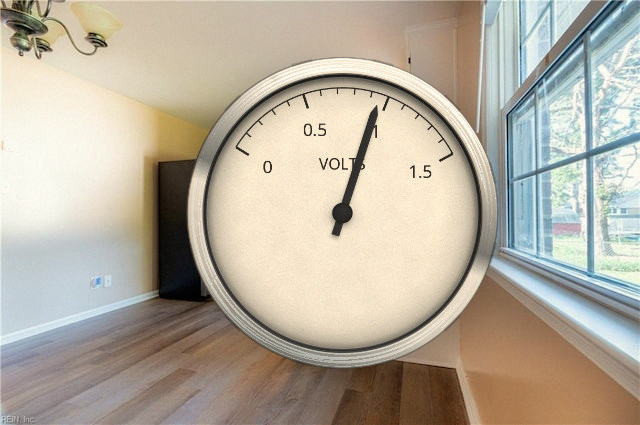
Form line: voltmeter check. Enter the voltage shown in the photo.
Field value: 0.95 V
